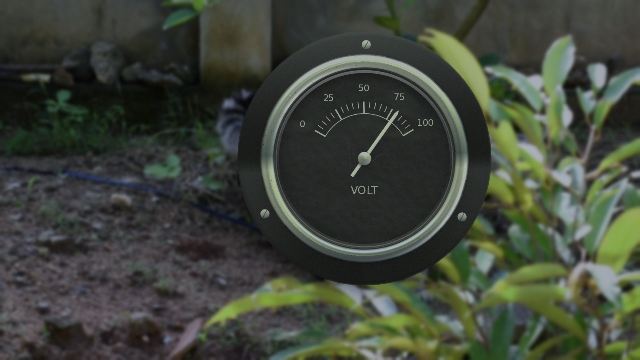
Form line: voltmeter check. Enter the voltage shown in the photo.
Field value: 80 V
